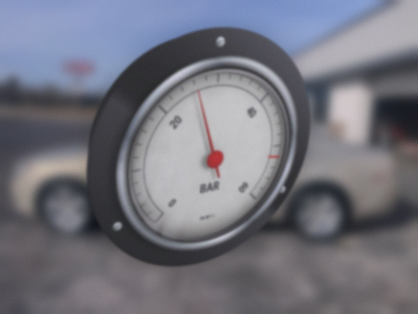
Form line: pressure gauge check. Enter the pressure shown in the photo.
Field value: 26 bar
